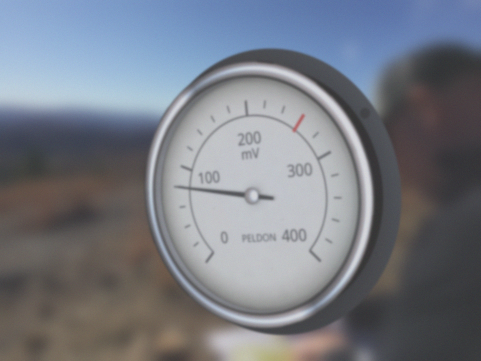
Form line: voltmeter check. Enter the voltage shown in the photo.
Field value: 80 mV
